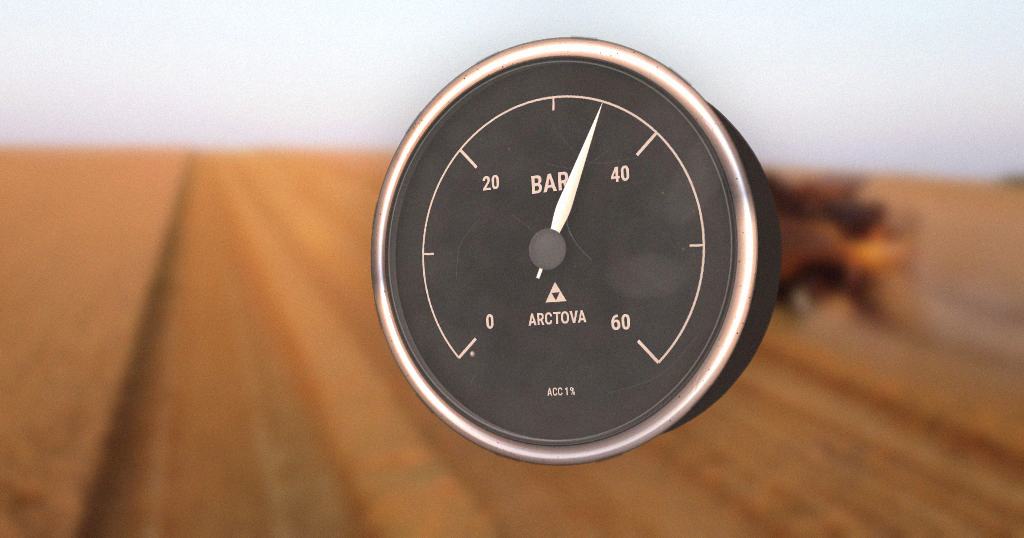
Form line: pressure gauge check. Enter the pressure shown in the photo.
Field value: 35 bar
